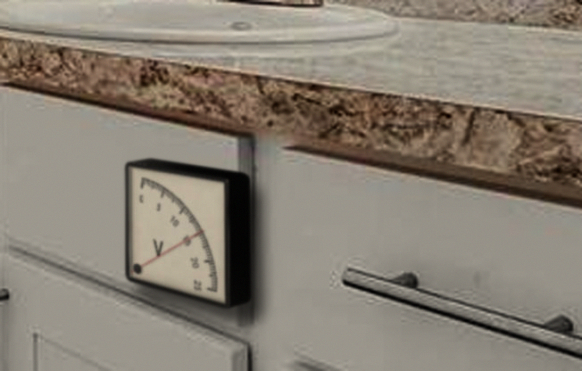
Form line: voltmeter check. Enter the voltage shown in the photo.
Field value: 15 V
